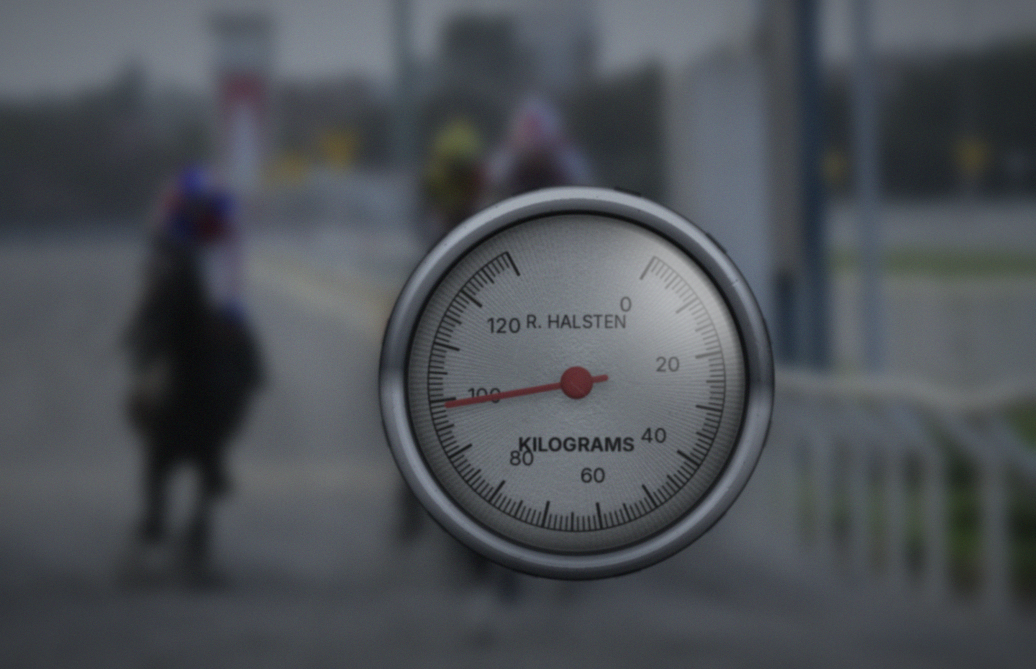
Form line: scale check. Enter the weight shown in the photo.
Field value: 99 kg
